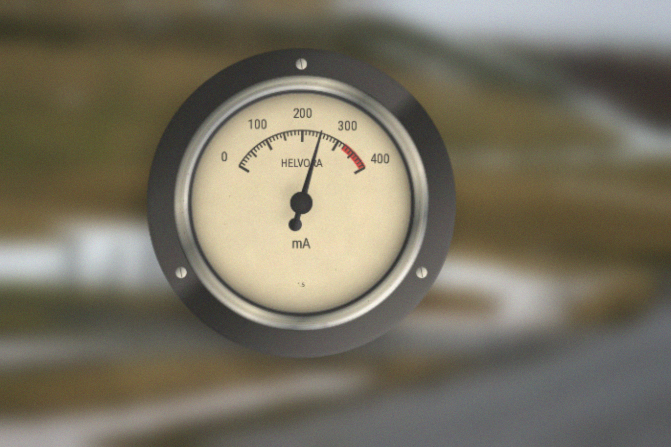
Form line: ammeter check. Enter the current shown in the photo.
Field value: 250 mA
